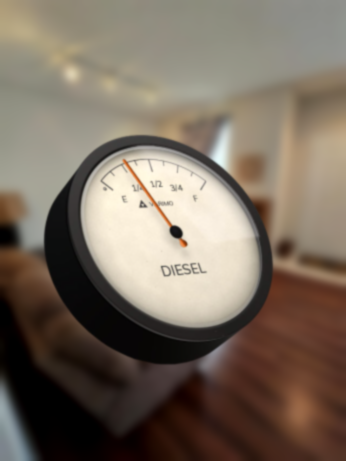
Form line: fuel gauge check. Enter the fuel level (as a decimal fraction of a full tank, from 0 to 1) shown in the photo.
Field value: 0.25
